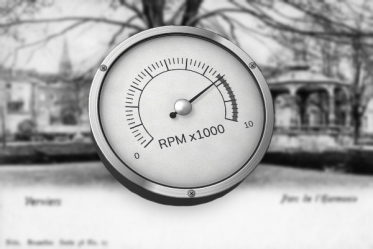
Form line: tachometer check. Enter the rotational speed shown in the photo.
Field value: 7800 rpm
